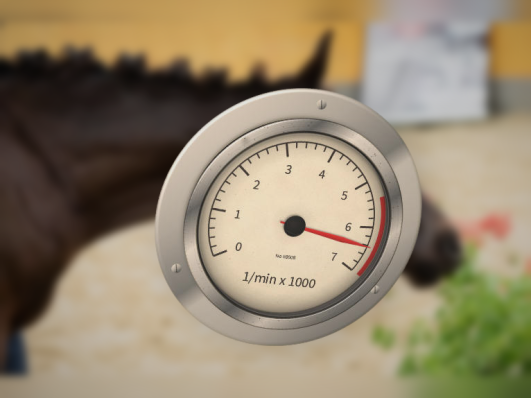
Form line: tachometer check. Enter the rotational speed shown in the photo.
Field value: 6400 rpm
